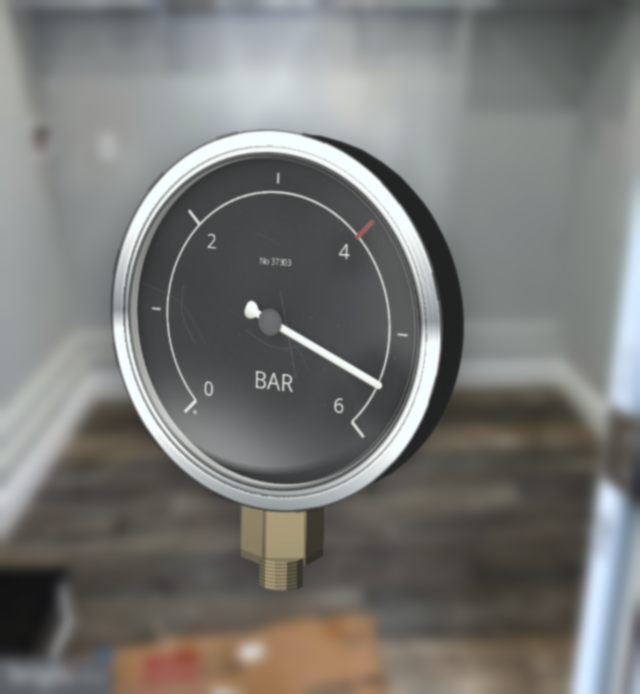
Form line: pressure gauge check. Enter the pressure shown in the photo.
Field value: 5.5 bar
